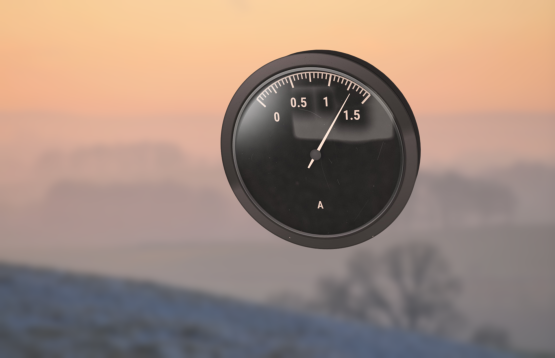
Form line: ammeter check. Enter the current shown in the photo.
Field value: 1.3 A
